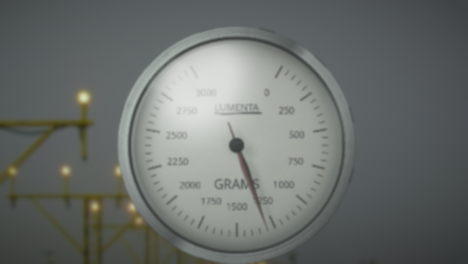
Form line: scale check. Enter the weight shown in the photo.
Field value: 1300 g
